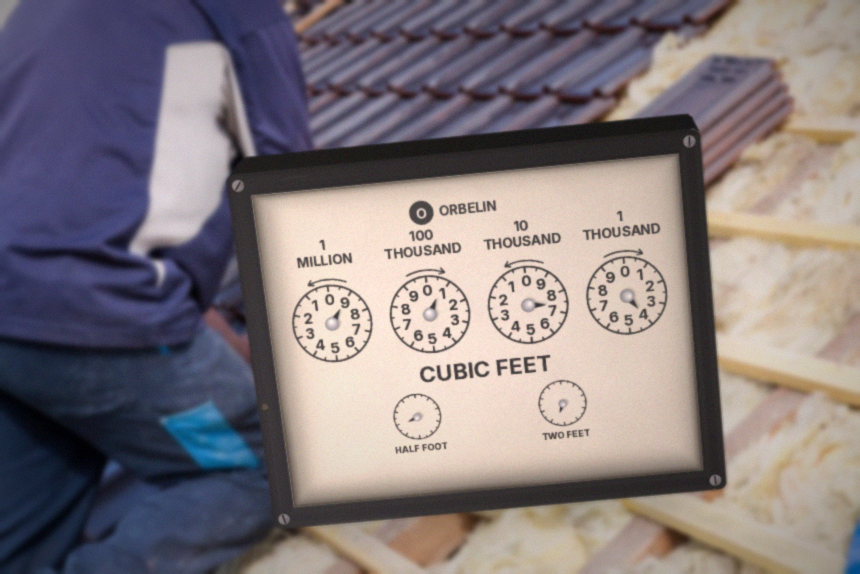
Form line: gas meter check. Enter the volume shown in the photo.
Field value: 907400 ft³
